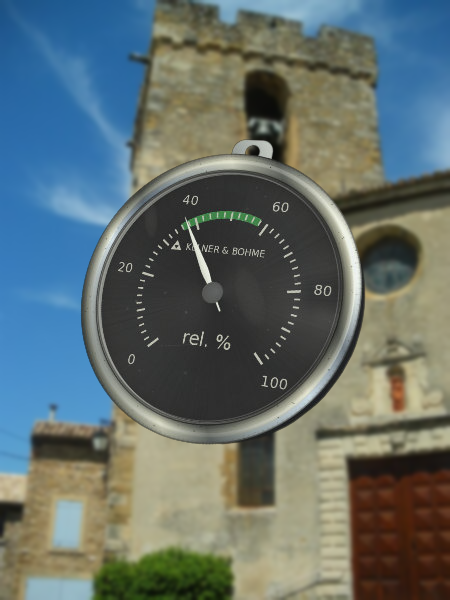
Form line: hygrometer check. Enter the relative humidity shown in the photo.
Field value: 38 %
